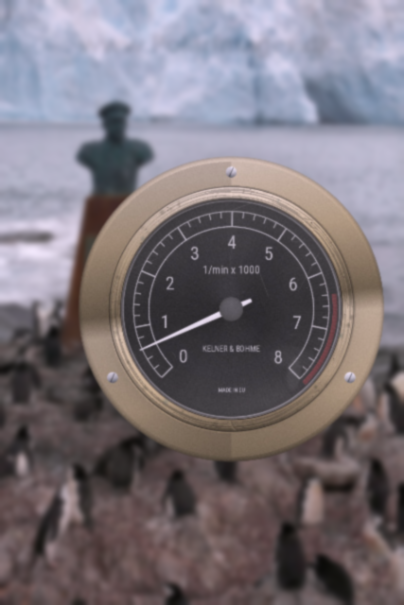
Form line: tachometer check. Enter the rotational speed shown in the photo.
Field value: 600 rpm
